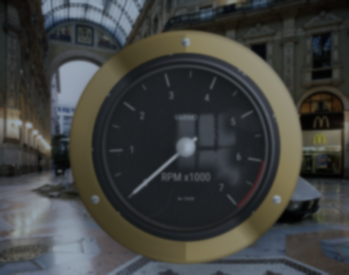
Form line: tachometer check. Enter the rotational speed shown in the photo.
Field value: 0 rpm
